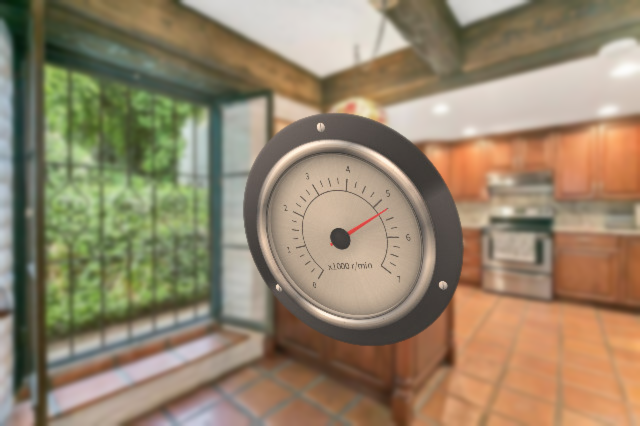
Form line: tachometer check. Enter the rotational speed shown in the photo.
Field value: 5250 rpm
